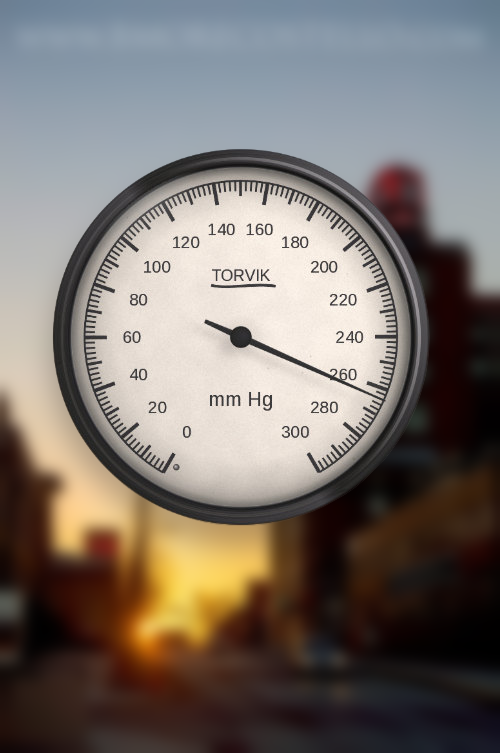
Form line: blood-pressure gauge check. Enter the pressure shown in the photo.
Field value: 264 mmHg
